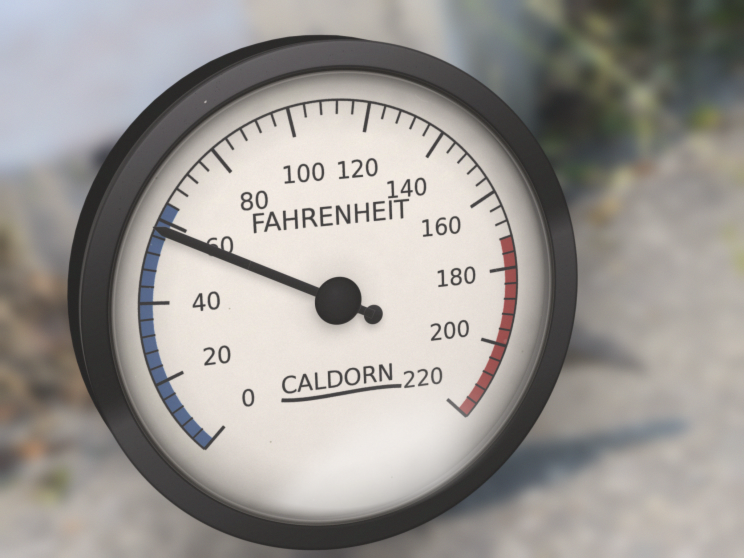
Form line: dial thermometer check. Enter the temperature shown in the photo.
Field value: 58 °F
